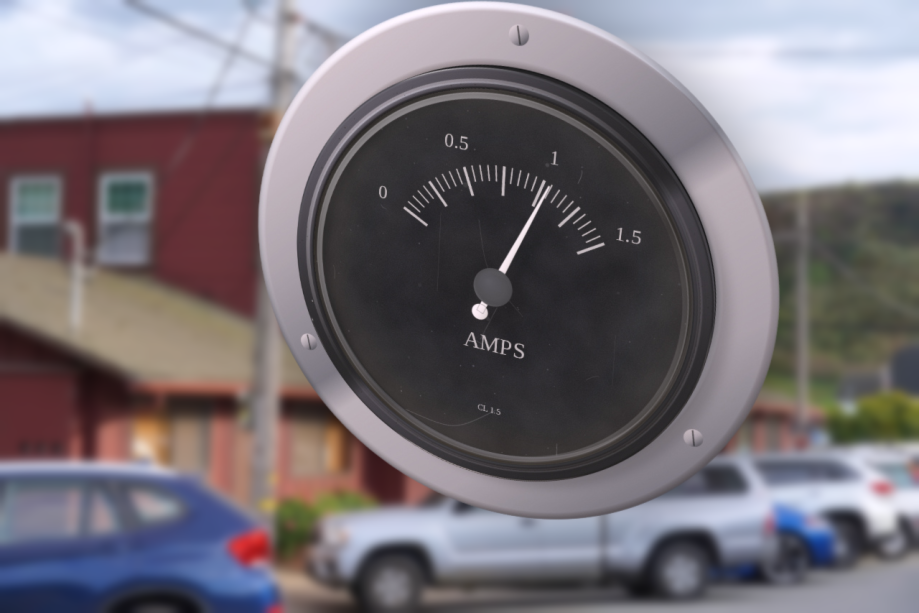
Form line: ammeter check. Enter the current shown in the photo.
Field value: 1.05 A
